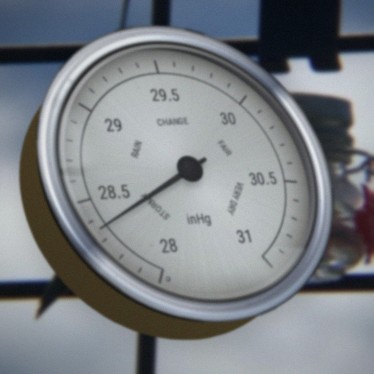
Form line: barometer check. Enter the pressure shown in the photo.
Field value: 28.35 inHg
